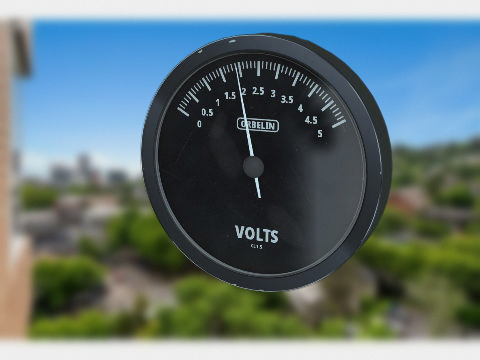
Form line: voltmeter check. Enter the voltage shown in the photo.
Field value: 2 V
